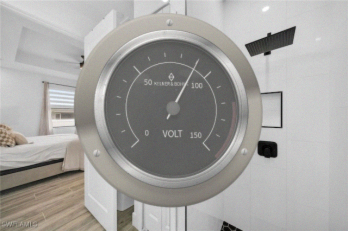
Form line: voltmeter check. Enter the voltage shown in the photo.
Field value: 90 V
